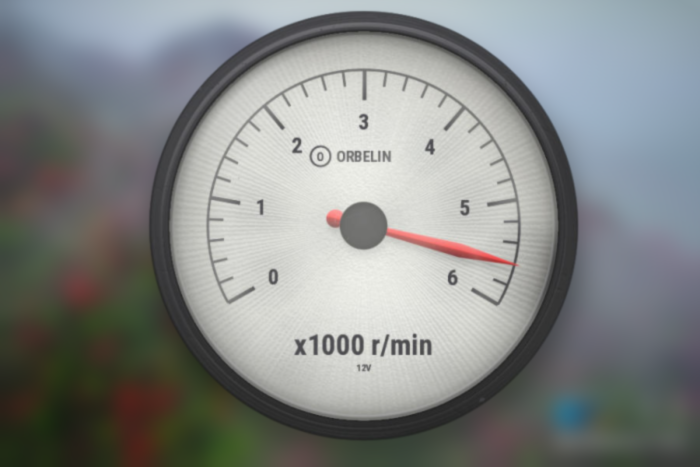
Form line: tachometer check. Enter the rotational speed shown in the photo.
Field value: 5600 rpm
